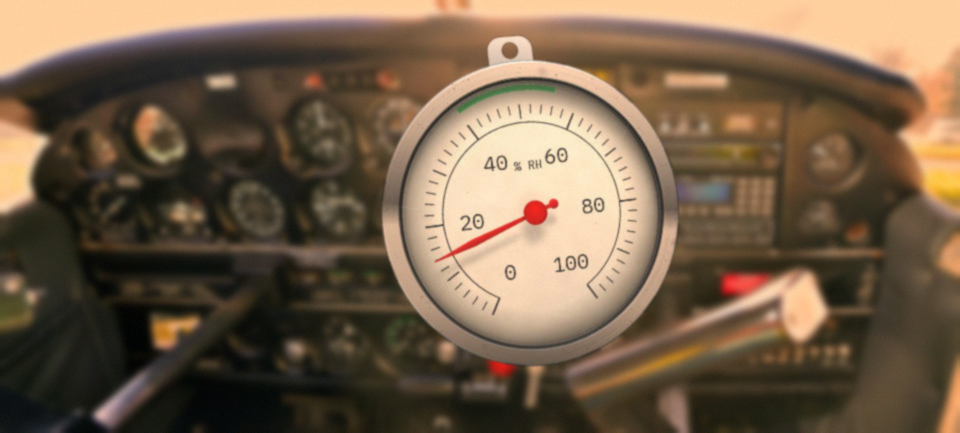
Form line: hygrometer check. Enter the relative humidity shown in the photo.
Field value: 14 %
